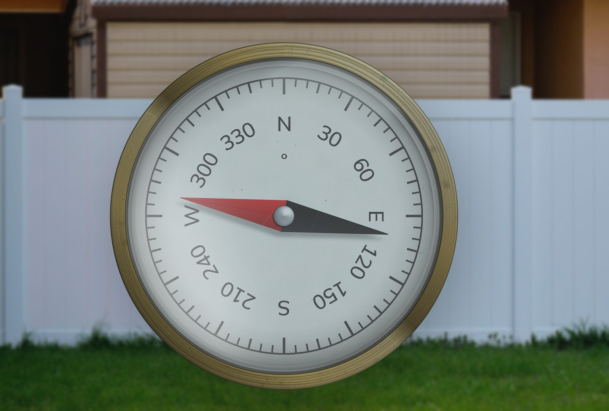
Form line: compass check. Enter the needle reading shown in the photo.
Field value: 280 °
